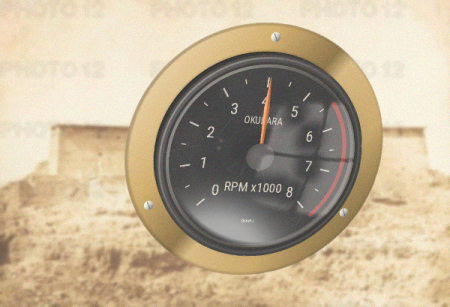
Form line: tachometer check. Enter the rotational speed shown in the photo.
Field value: 4000 rpm
